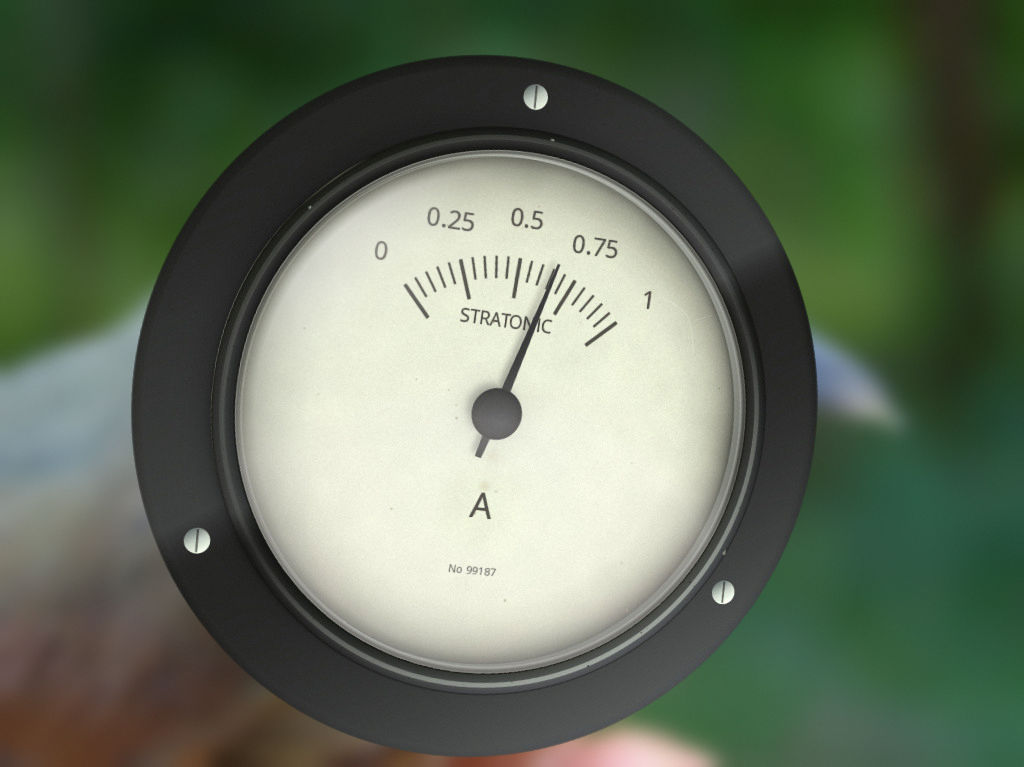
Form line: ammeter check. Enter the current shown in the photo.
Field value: 0.65 A
